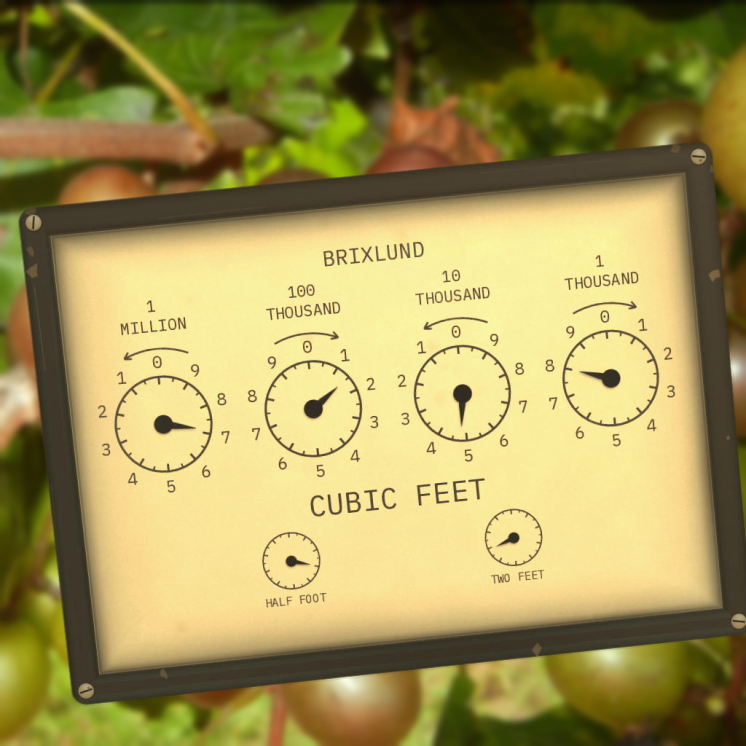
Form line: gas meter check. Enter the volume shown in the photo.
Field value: 714800 ft³
